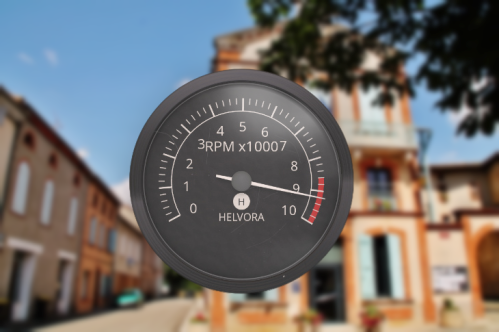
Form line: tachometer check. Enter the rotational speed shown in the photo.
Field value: 9200 rpm
